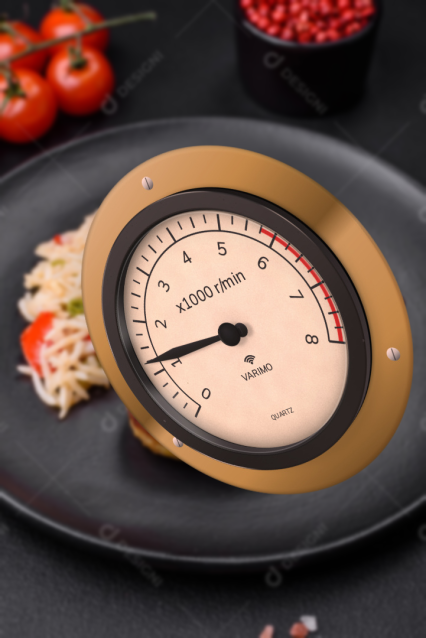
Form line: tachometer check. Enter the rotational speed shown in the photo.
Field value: 1250 rpm
